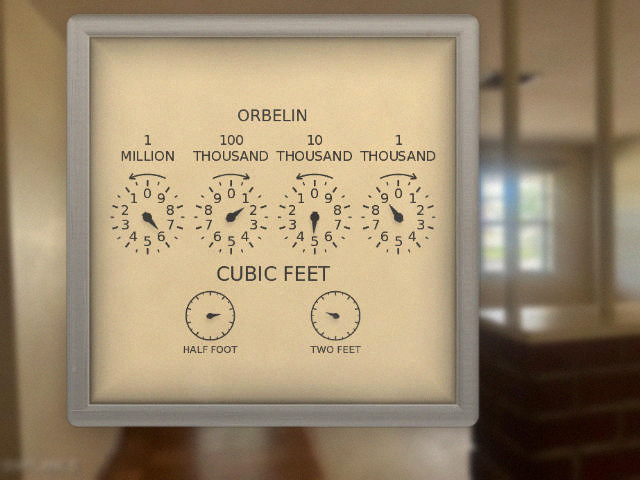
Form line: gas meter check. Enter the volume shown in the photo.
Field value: 614900 ft³
